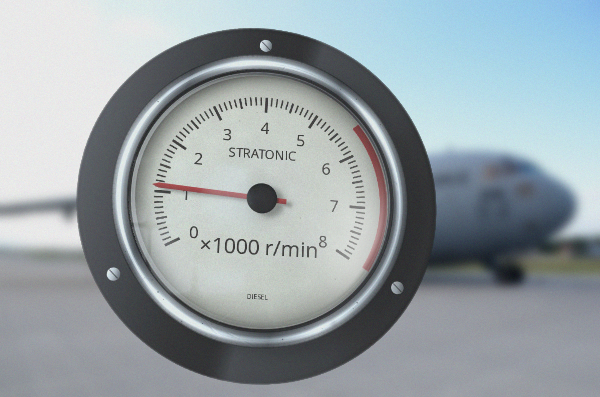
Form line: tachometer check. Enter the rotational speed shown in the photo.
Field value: 1100 rpm
